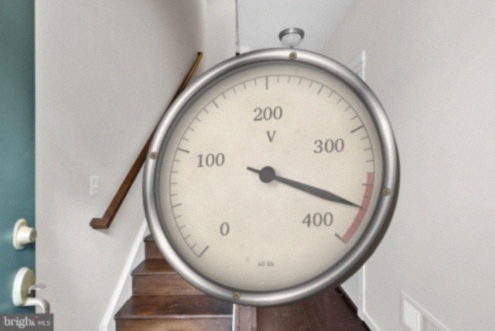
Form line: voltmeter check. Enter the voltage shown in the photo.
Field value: 370 V
